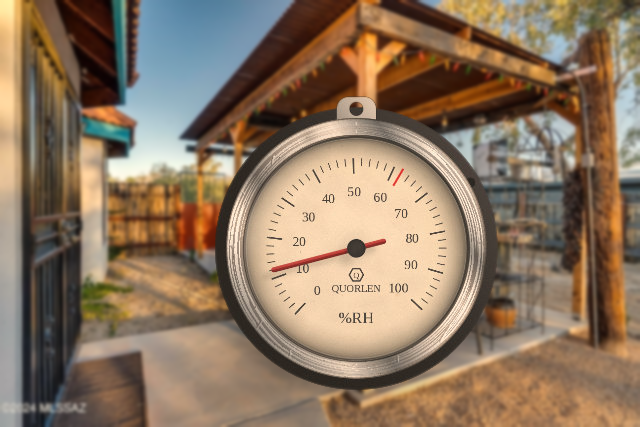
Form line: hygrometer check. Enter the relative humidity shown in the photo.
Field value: 12 %
